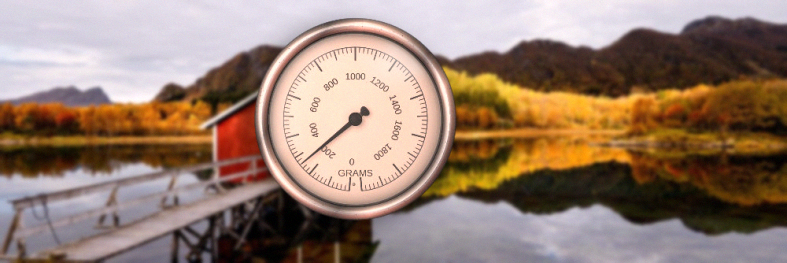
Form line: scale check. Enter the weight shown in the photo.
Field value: 260 g
